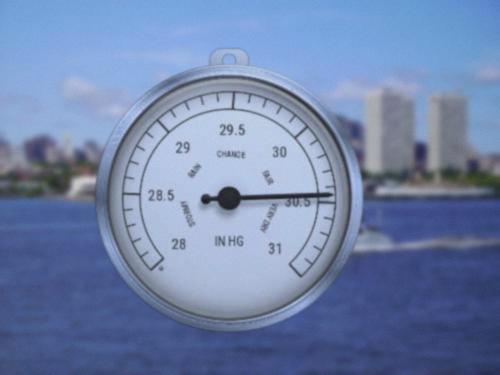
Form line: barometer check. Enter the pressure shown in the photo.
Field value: 30.45 inHg
